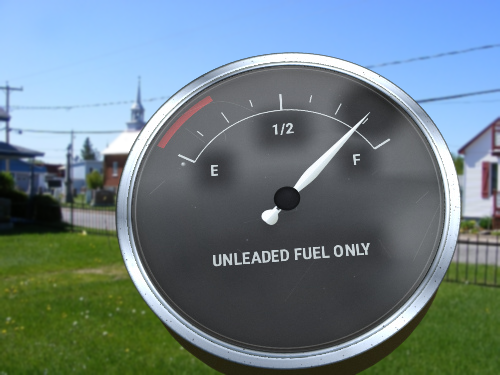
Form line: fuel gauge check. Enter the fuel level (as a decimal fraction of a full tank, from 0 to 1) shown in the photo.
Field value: 0.875
